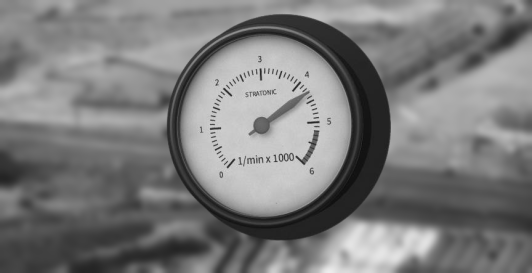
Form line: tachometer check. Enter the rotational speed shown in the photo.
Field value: 4300 rpm
